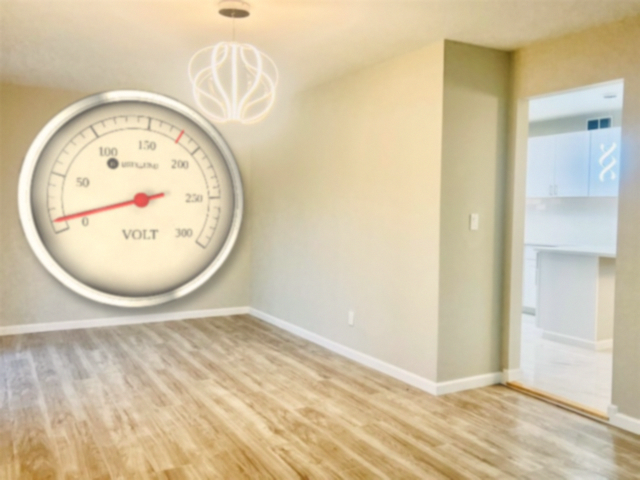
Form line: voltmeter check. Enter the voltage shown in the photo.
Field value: 10 V
